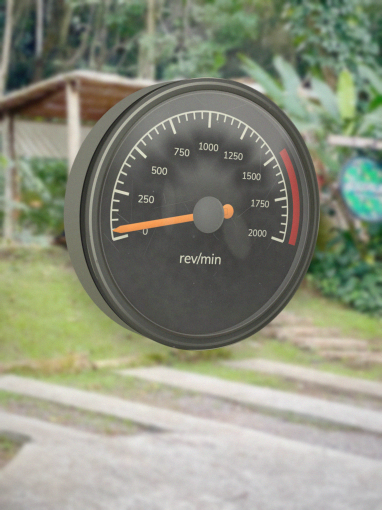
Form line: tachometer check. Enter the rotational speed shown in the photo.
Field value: 50 rpm
